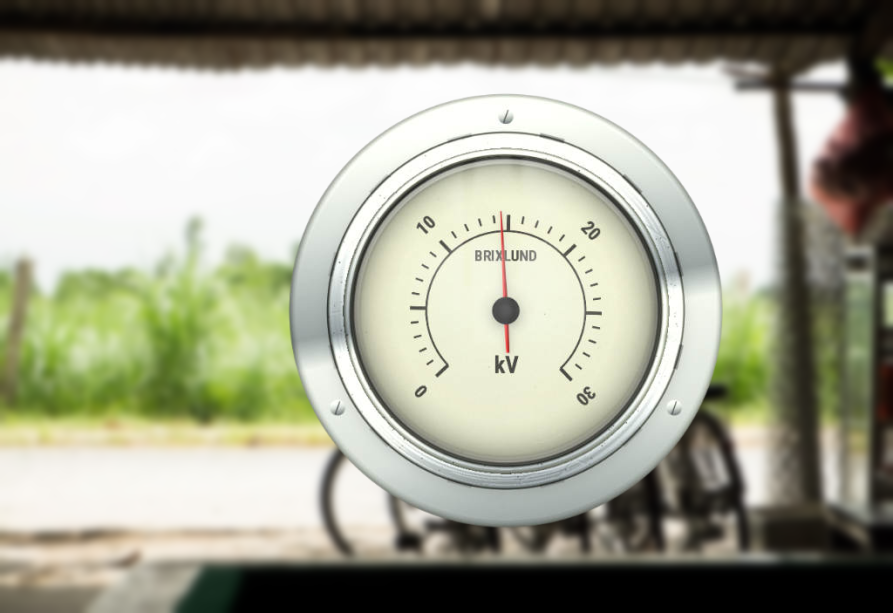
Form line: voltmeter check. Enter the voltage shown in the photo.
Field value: 14.5 kV
